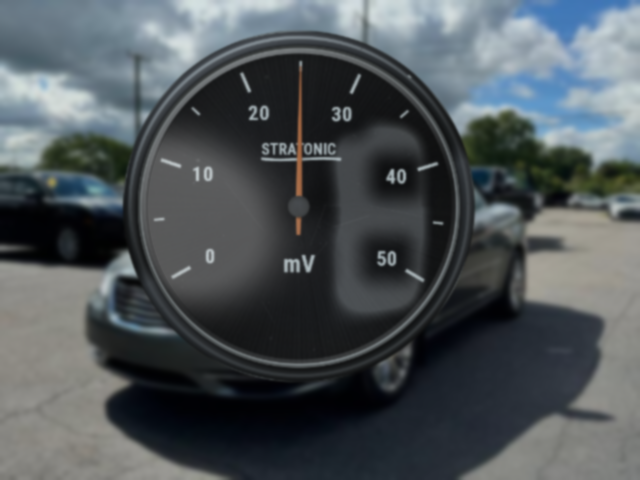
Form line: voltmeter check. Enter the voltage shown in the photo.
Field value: 25 mV
